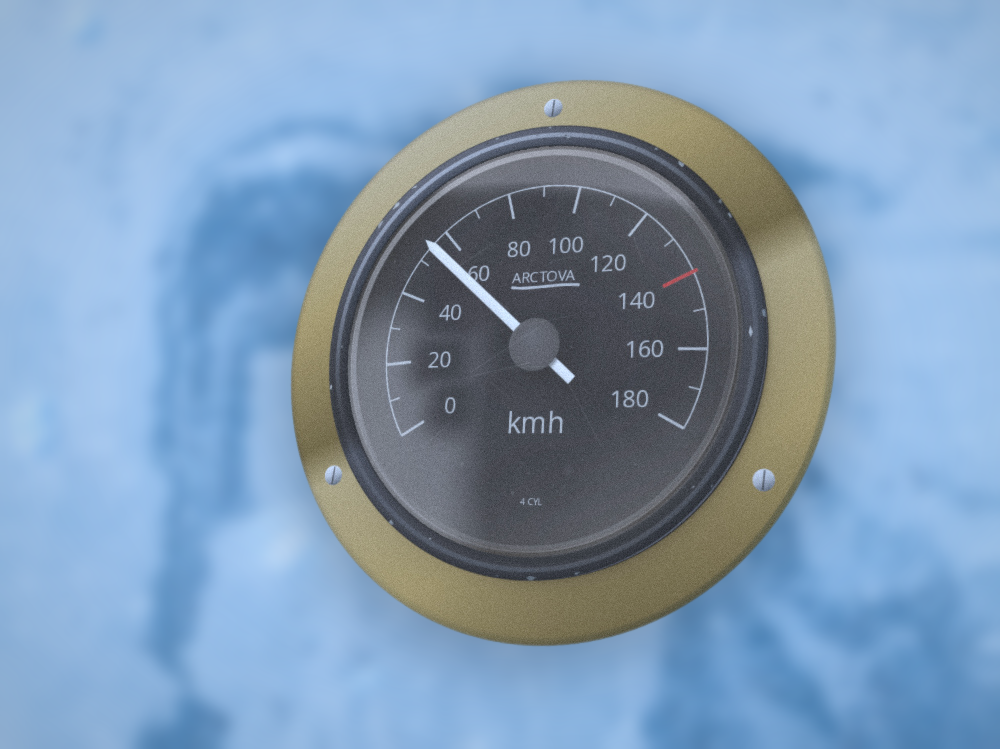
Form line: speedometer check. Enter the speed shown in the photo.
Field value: 55 km/h
